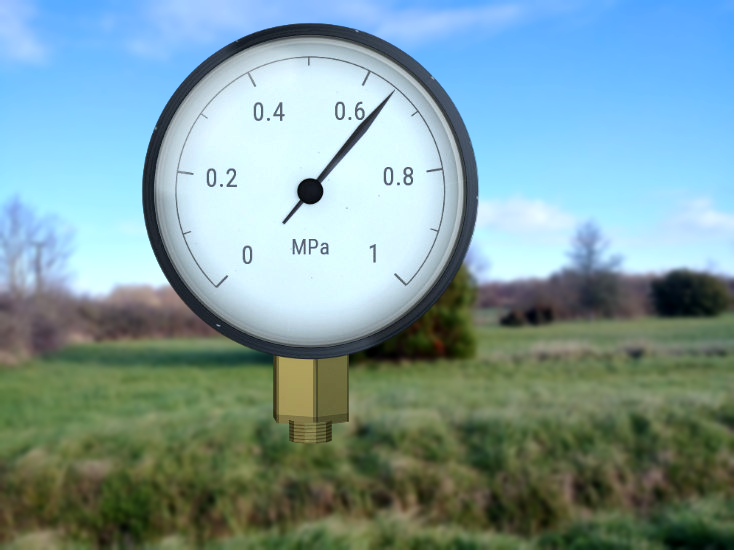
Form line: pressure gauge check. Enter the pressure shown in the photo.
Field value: 0.65 MPa
